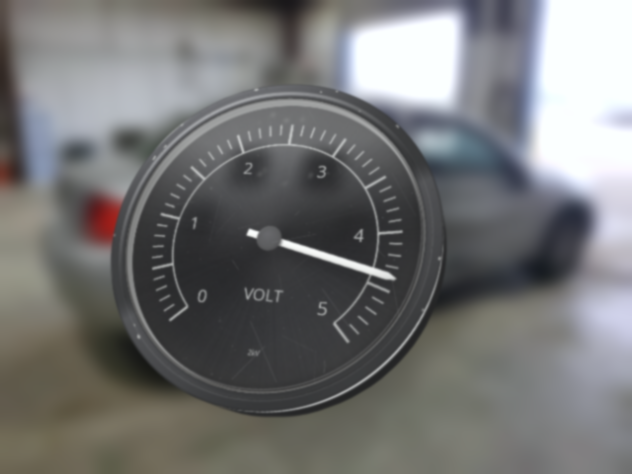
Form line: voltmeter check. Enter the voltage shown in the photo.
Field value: 4.4 V
